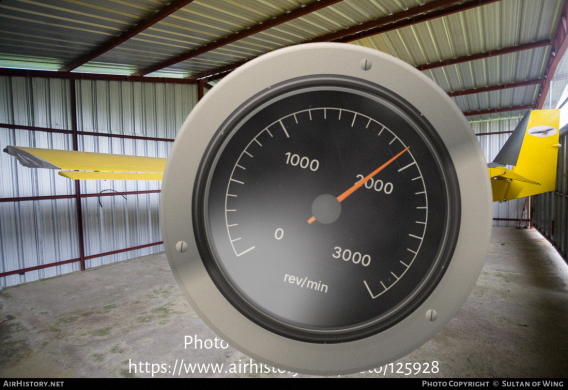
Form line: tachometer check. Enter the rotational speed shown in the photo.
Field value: 1900 rpm
